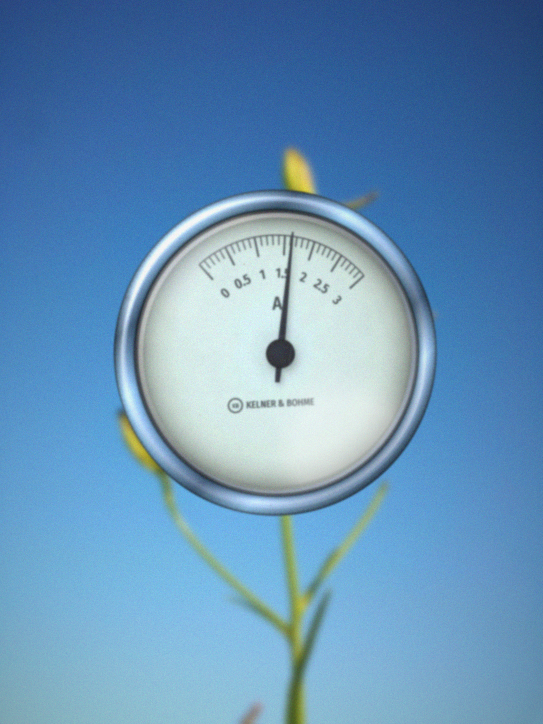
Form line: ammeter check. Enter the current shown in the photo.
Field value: 1.6 A
